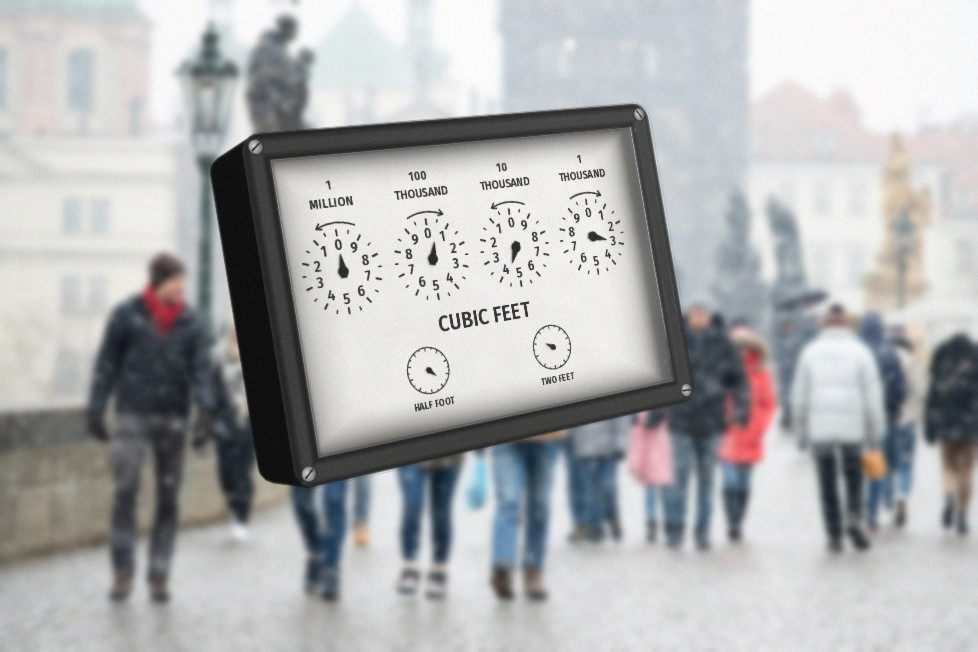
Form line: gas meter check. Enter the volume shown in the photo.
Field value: 4300 ft³
